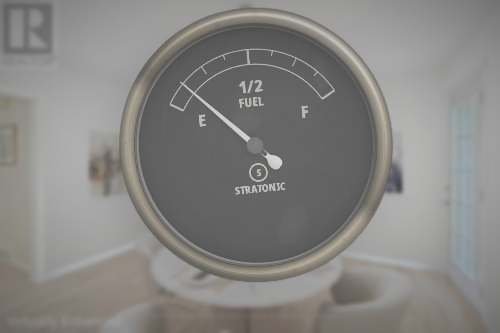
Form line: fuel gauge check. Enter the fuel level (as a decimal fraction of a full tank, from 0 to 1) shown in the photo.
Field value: 0.125
